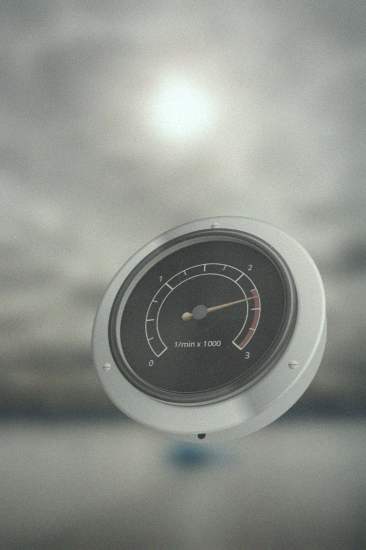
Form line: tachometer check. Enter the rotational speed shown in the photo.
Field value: 2375 rpm
